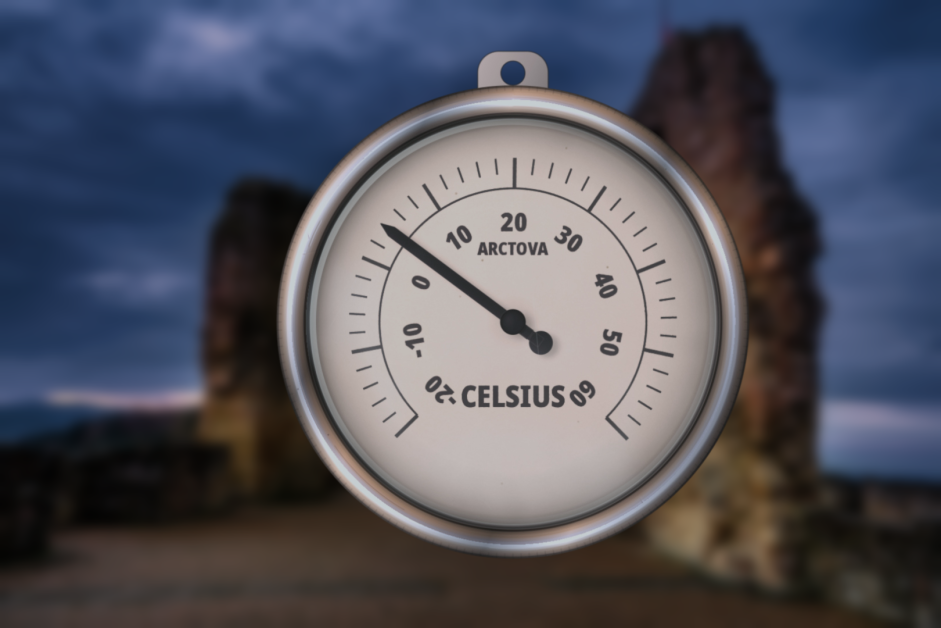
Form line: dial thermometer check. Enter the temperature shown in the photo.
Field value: 4 °C
